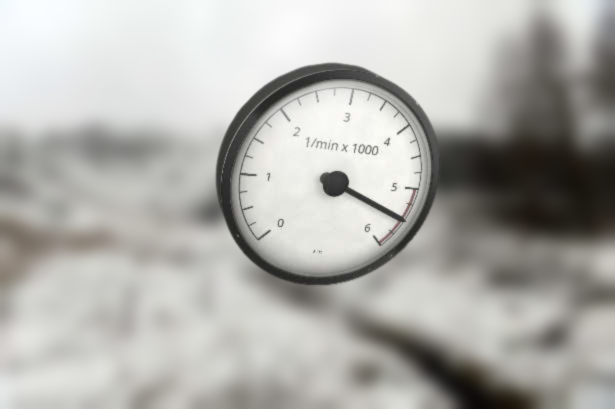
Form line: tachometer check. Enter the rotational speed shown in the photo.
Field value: 5500 rpm
